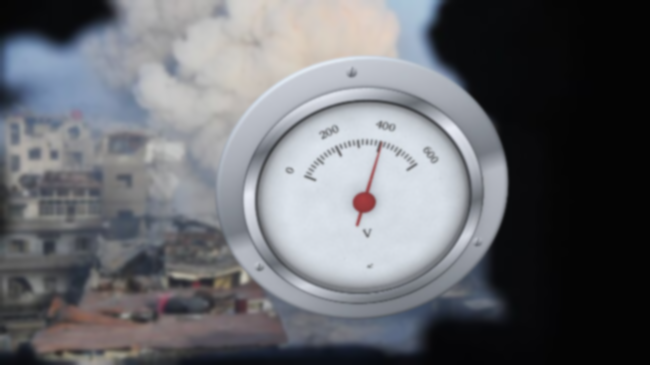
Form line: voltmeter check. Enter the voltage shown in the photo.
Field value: 400 V
